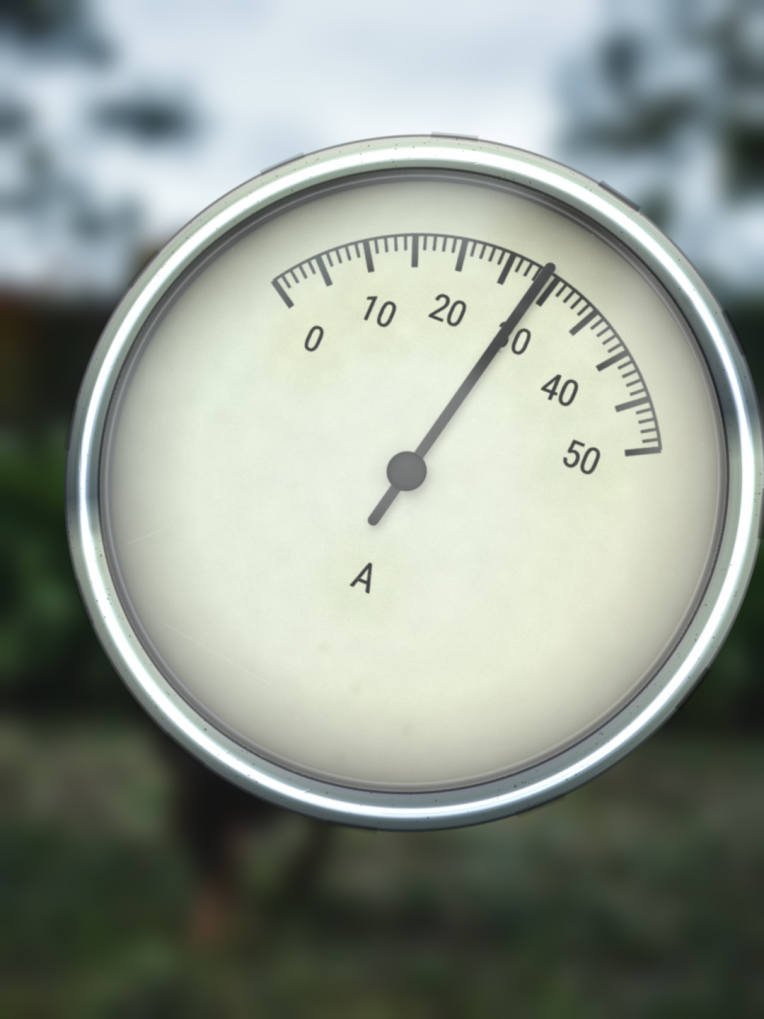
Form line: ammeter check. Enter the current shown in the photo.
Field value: 29 A
